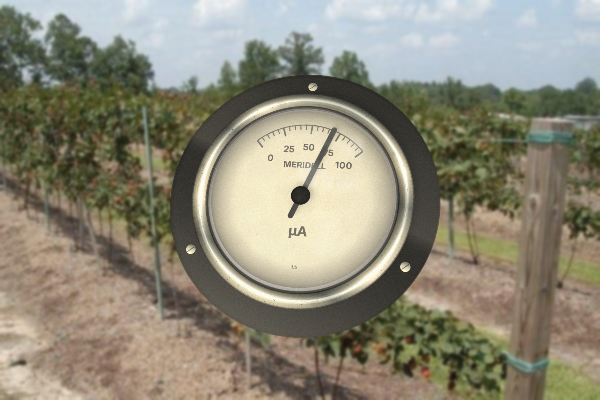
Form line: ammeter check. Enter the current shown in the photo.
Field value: 70 µA
